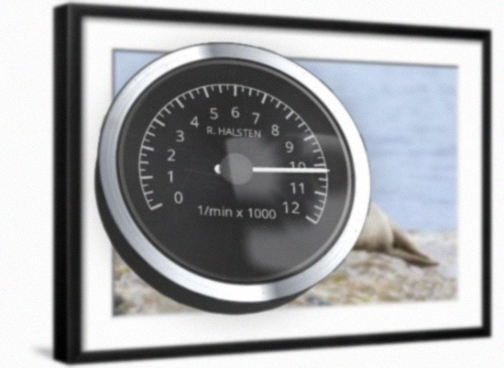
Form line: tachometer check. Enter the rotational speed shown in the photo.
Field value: 10250 rpm
